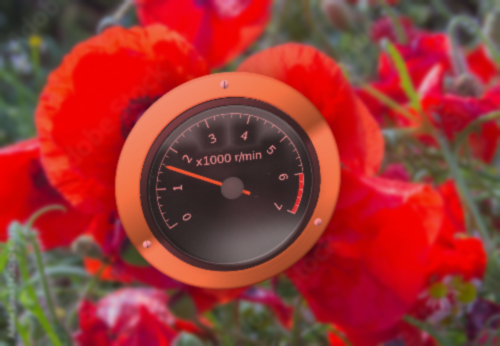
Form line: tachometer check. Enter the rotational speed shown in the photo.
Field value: 1600 rpm
